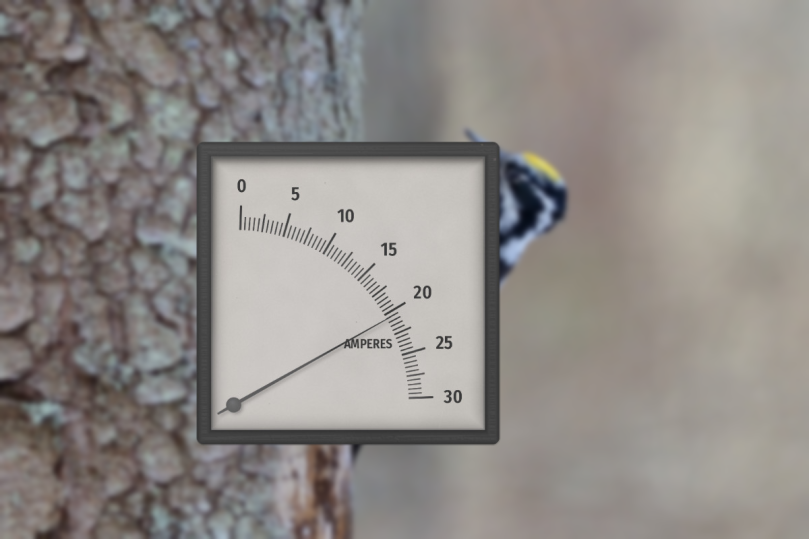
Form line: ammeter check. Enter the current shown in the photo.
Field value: 20.5 A
